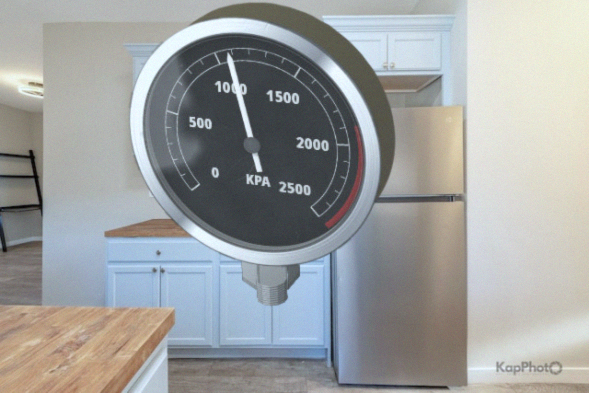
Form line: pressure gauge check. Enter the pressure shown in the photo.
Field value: 1100 kPa
